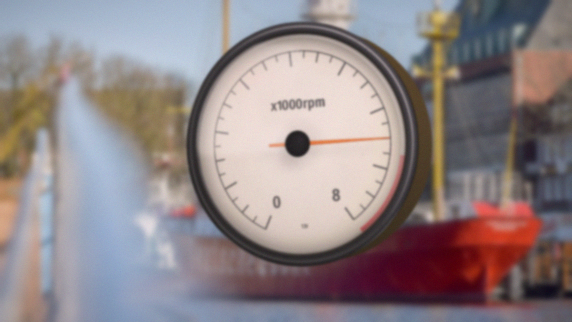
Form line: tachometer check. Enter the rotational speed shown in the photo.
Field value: 6500 rpm
